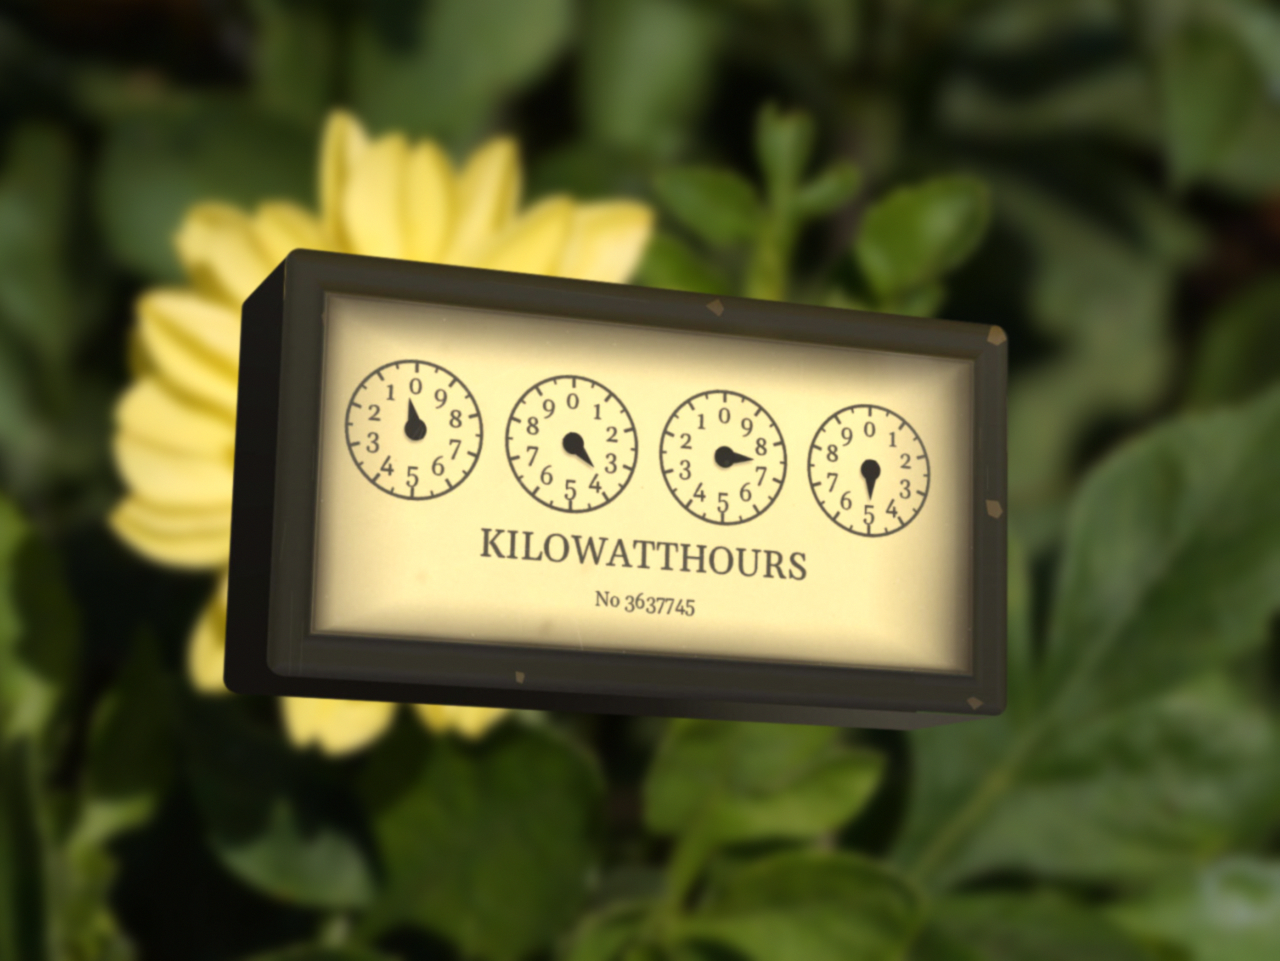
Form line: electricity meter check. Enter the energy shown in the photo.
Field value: 375 kWh
